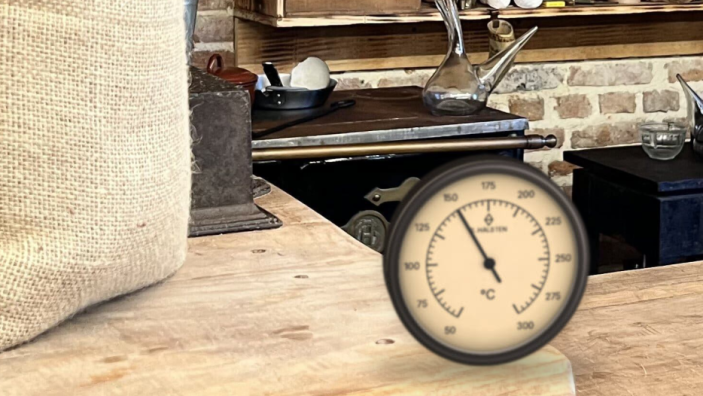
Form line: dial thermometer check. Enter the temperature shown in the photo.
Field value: 150 °C
